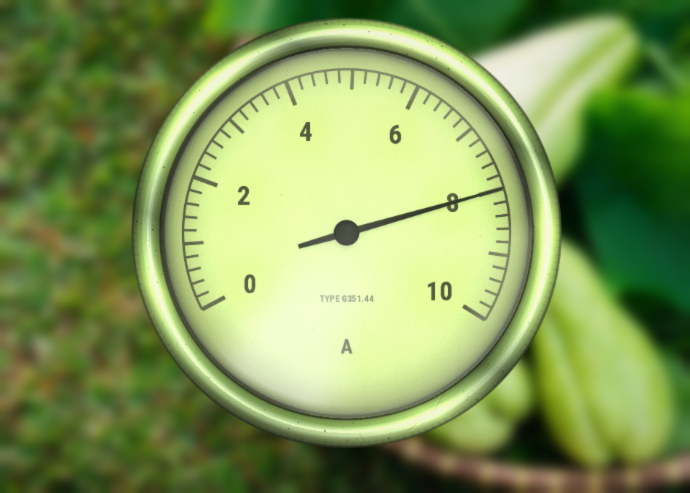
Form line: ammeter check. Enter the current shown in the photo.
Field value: 8 A
